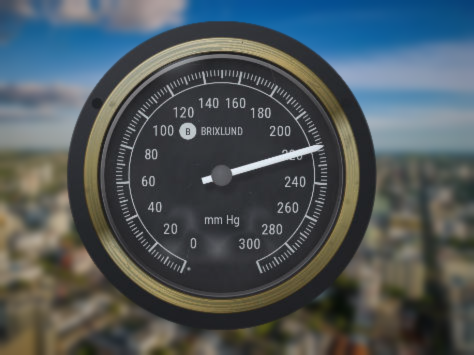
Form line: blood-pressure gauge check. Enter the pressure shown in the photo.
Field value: 220 mmHg
